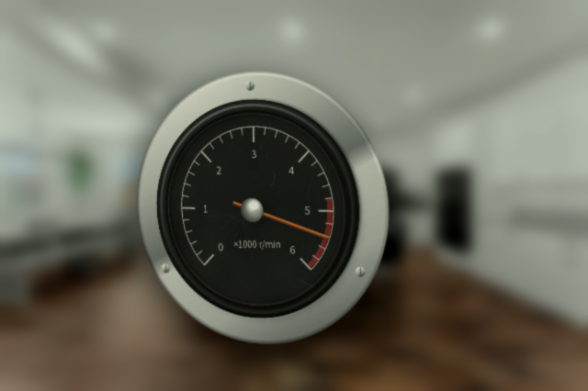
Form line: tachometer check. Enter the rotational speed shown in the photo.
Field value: 5400 rpm
